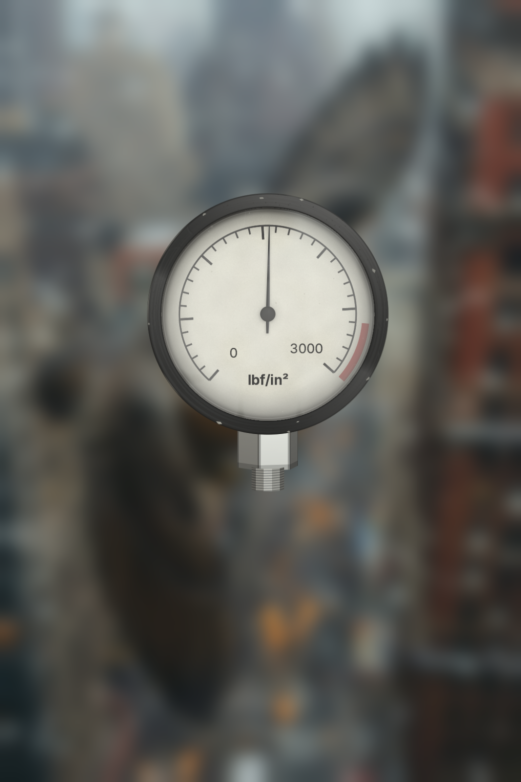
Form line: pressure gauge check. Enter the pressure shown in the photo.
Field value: 1550 psi
